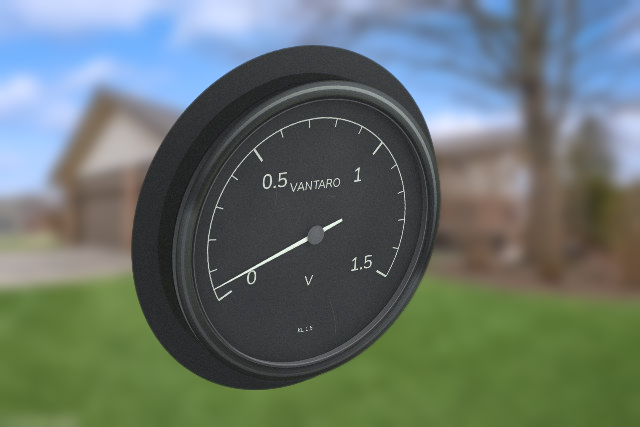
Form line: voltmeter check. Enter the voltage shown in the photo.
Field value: 0.05 V
